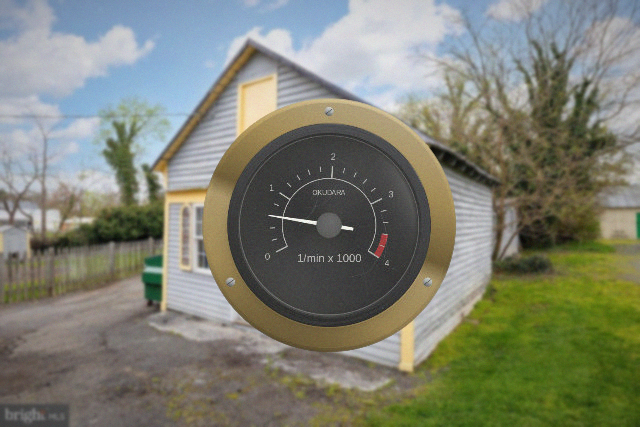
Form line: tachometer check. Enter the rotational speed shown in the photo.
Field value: 600 rpm
